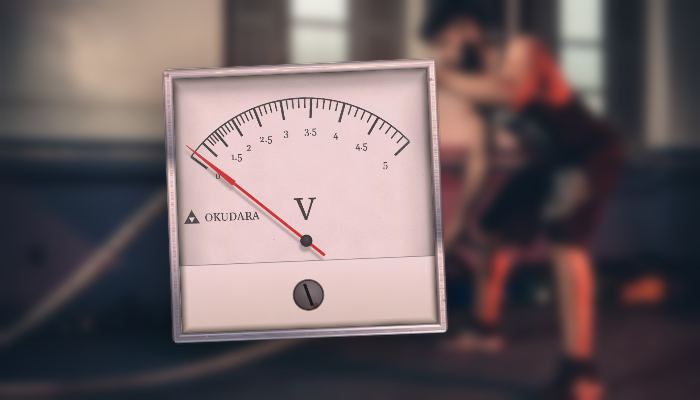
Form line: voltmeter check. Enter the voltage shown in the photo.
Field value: 0.5 V
